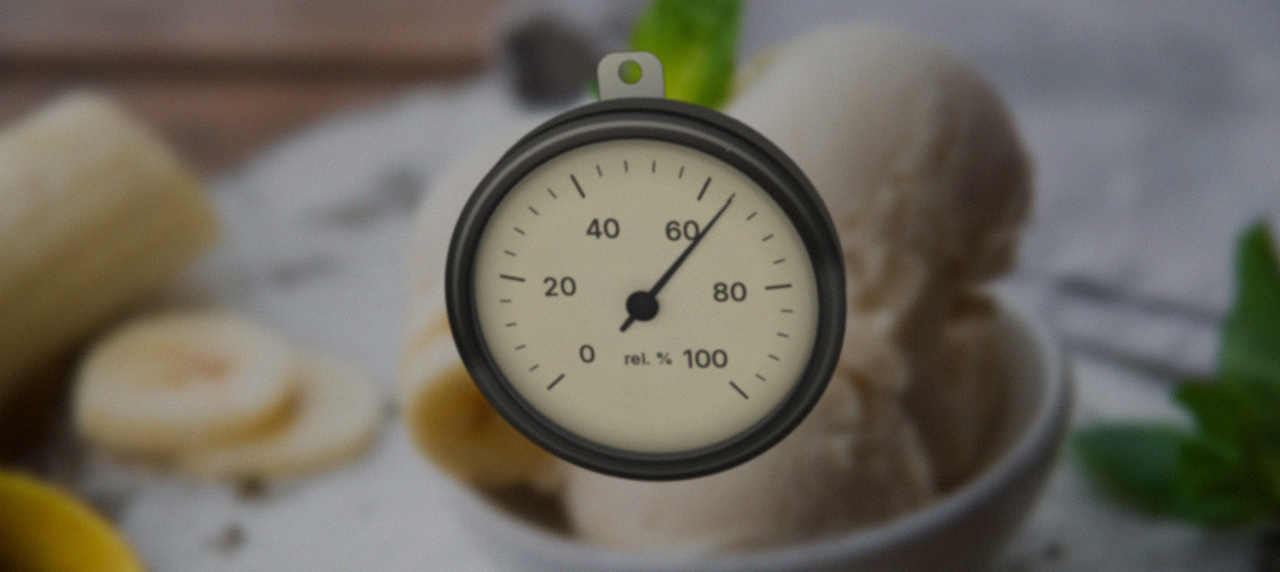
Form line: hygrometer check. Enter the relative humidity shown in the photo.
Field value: 64 %
